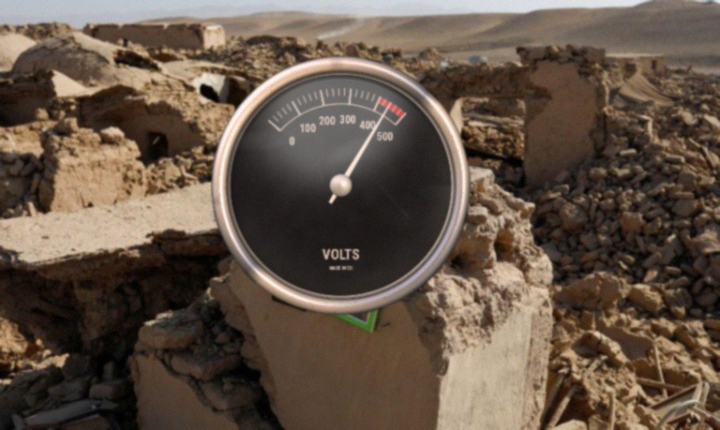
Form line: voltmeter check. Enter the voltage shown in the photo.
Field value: 440 V
